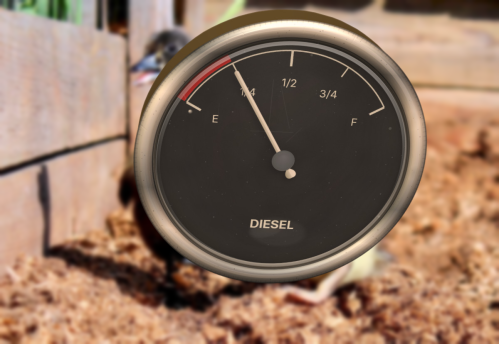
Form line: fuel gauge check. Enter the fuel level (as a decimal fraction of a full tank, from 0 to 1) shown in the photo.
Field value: 0.25
